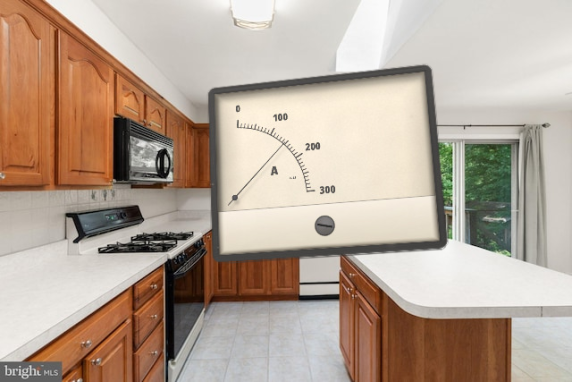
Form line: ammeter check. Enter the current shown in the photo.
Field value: 150 A
